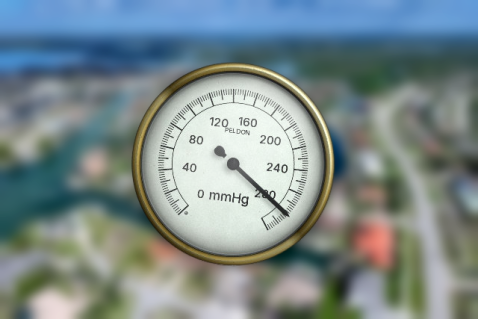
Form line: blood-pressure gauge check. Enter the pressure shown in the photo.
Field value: 280 mmHg
